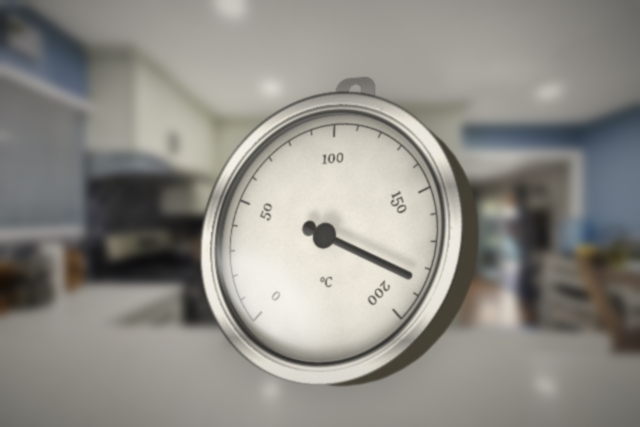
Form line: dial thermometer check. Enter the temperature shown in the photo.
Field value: 185 °C
